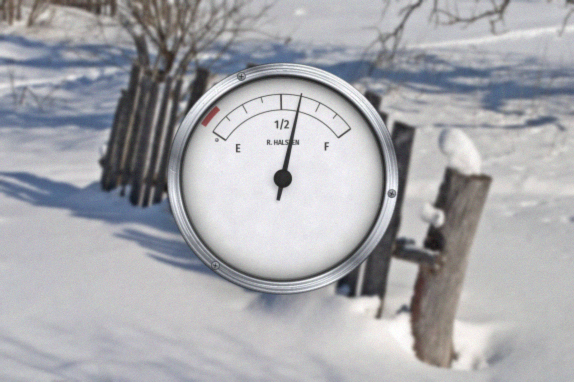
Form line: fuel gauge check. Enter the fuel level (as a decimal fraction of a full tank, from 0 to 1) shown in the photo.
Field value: 0.625
